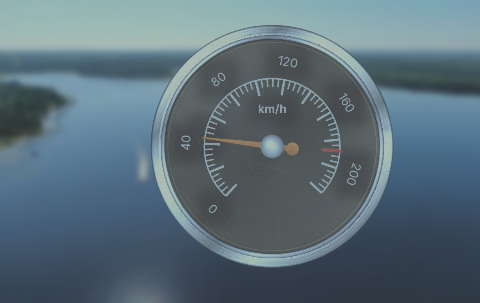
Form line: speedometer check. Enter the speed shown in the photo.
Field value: 44 km/h
